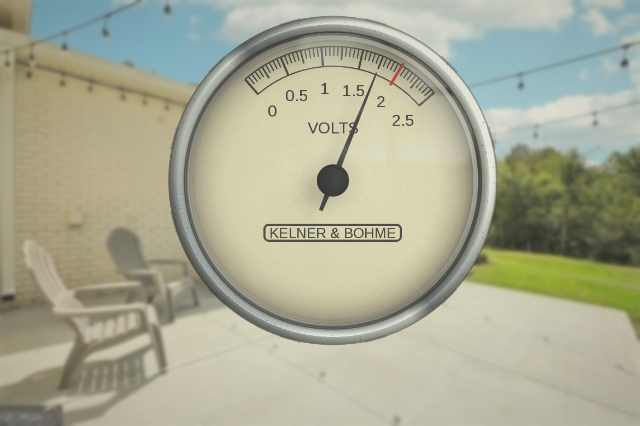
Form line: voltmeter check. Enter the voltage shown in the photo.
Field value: 1.75 V
